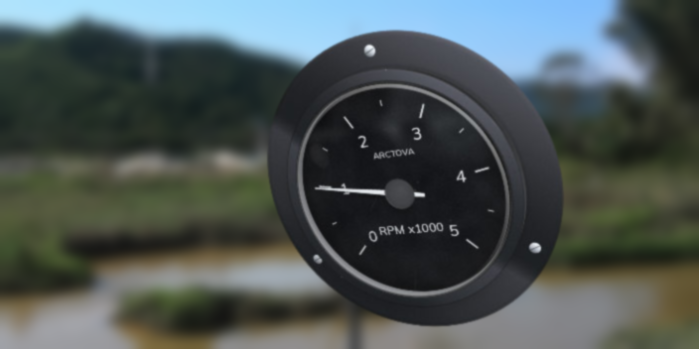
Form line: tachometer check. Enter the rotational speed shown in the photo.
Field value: 1000 rpm
